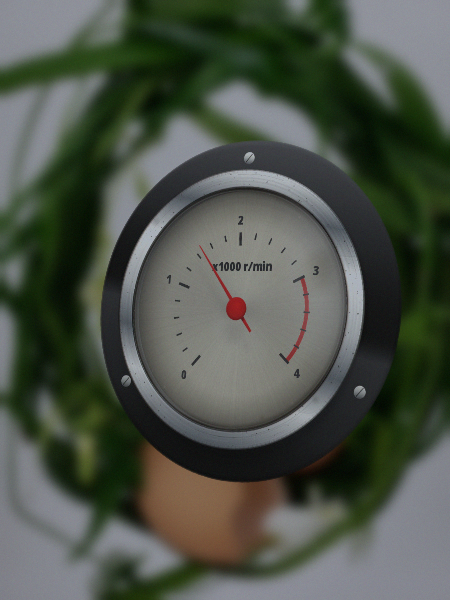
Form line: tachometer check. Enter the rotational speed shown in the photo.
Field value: 1500 rpm
